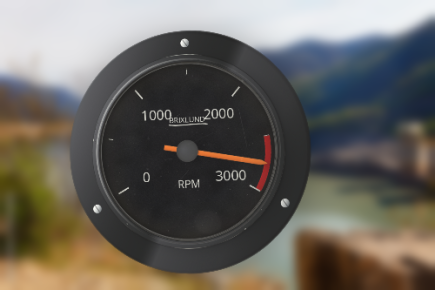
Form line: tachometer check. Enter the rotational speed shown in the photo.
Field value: 2750 rpm
